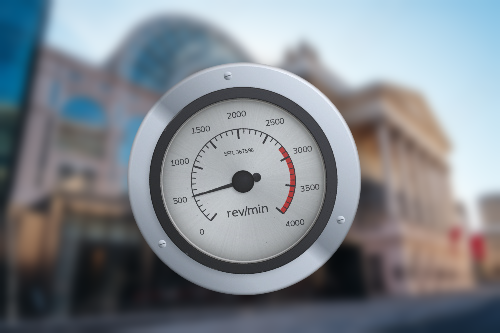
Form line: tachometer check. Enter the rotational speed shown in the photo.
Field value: 500 rpm
